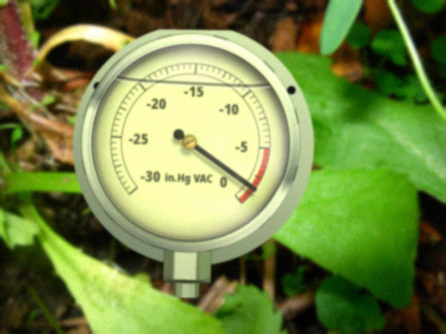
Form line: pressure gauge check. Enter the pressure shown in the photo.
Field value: -1.5 inHg
